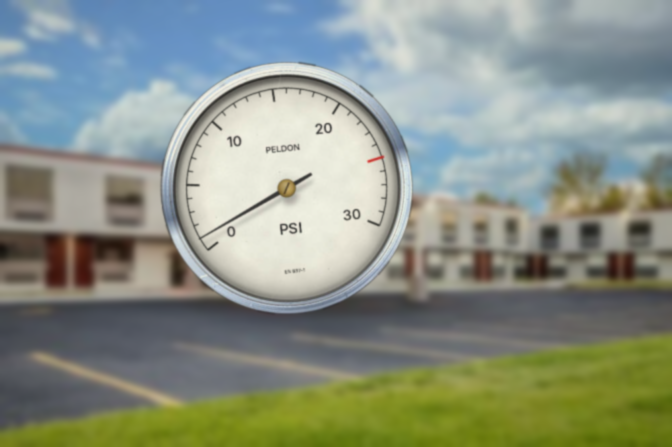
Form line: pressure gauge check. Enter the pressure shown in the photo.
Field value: 1 psi
